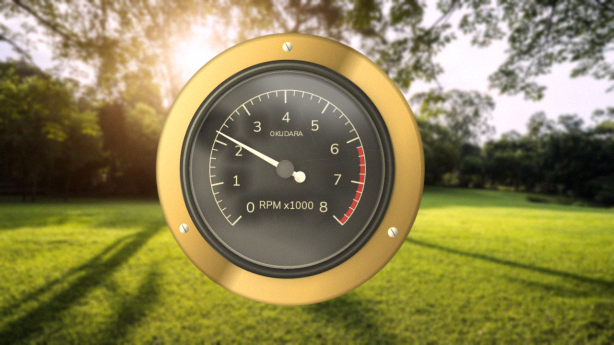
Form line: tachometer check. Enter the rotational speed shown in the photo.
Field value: 2200 rpm
